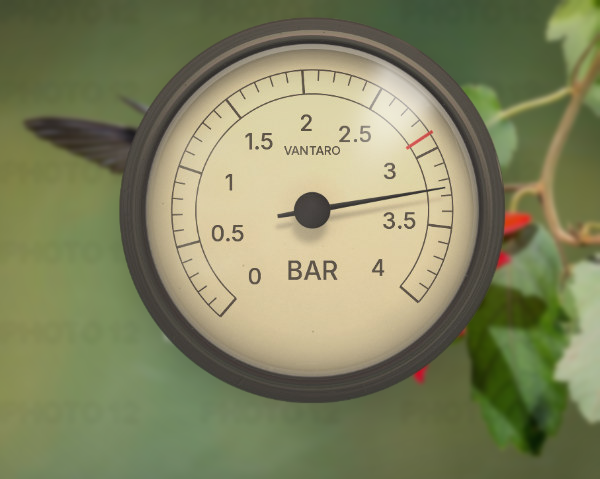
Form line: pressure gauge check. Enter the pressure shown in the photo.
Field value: 3.25 bar
